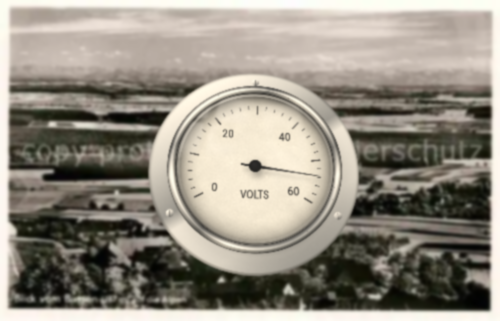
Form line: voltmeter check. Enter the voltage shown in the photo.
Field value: 54 V
